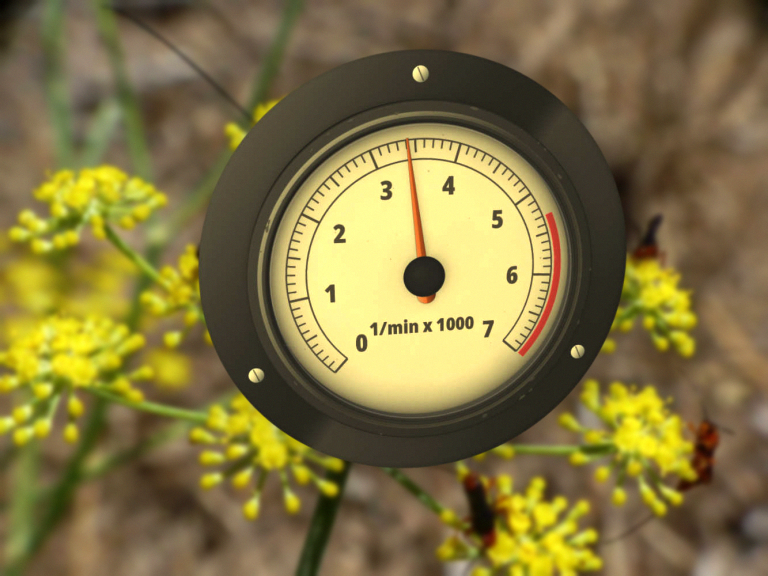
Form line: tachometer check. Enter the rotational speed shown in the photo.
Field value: 3400 rpm
